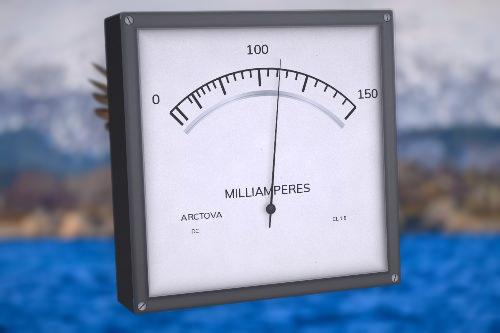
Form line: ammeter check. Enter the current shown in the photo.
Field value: 110 mA
